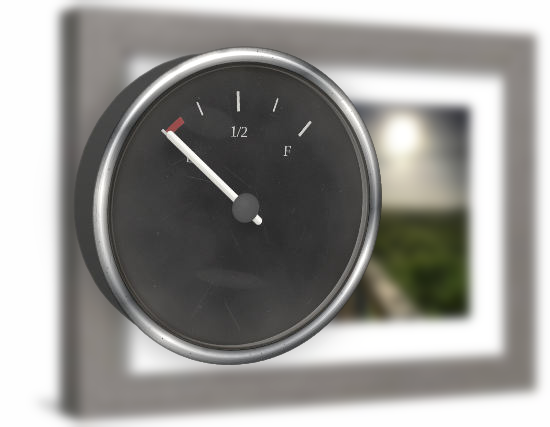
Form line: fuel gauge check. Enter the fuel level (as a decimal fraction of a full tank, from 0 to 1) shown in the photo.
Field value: 0
